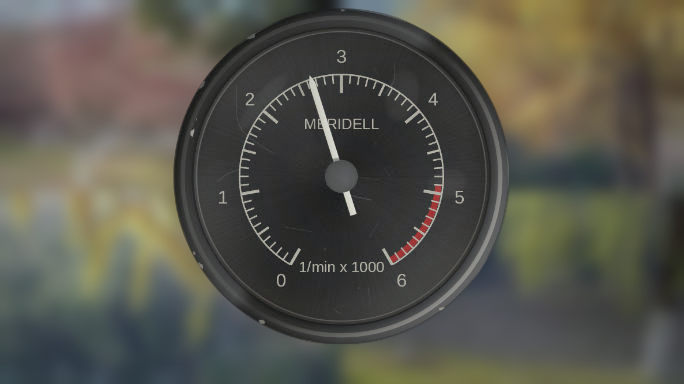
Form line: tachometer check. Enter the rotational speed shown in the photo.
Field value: 2650 rpm
